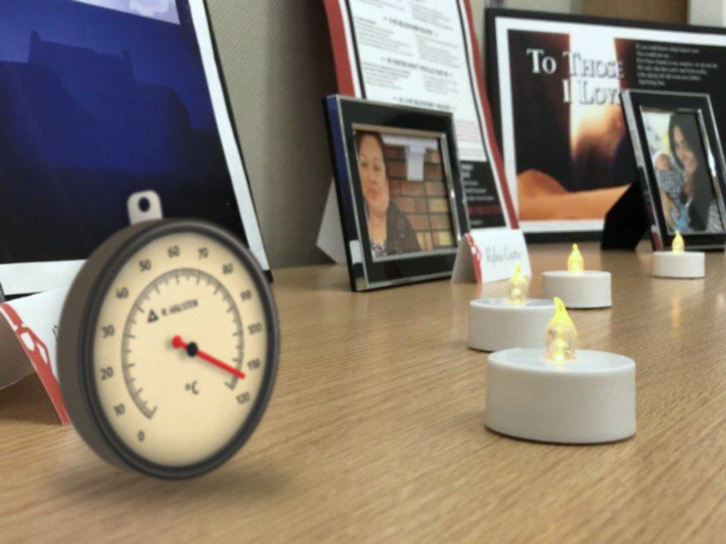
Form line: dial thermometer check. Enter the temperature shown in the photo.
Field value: 115 °C
